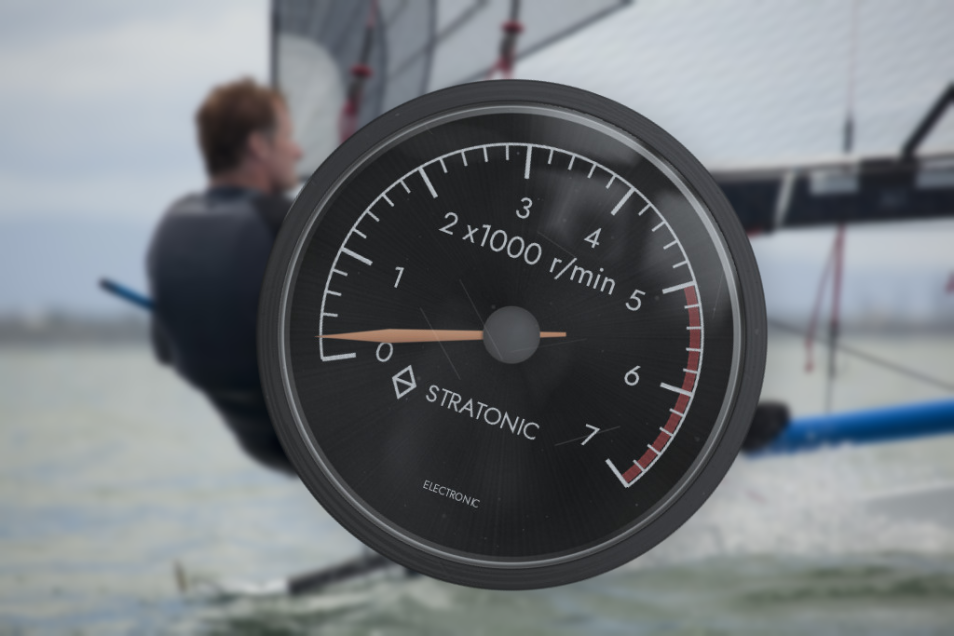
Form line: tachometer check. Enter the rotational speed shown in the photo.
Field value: 200 rpm
